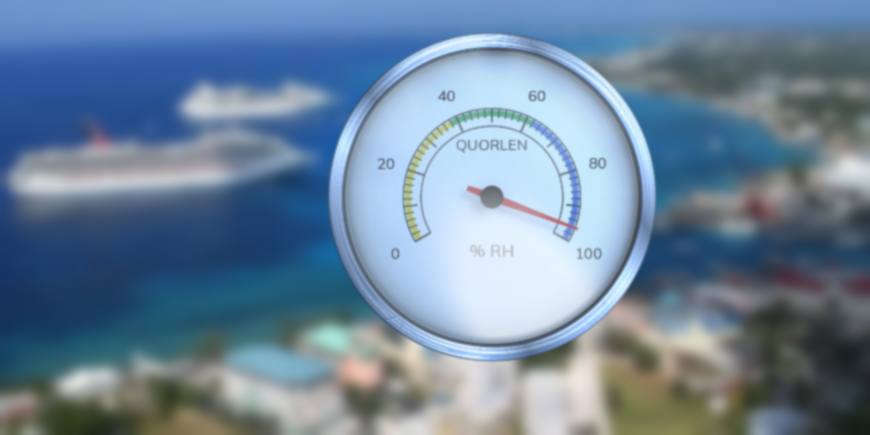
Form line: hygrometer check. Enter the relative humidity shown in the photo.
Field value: 96 %
